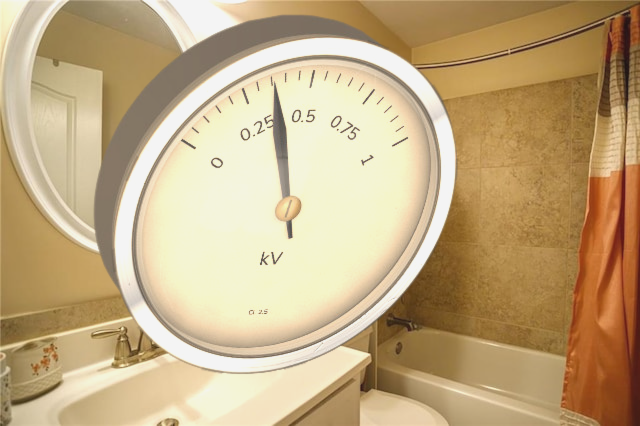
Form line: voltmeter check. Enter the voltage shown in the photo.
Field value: 0.35 kV
